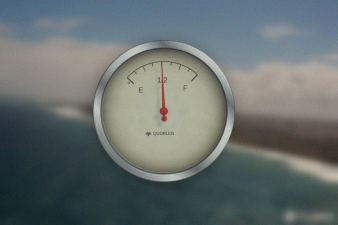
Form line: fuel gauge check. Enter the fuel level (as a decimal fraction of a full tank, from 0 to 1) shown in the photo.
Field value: 0.5
